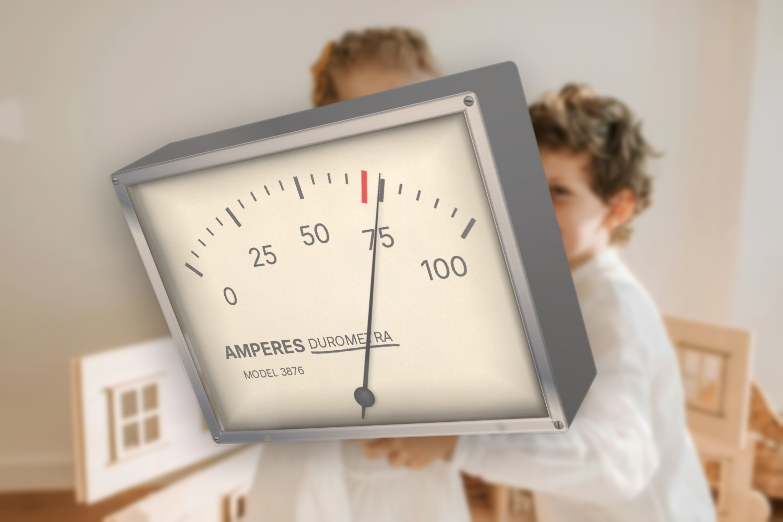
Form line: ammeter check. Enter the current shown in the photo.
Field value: 75 A
